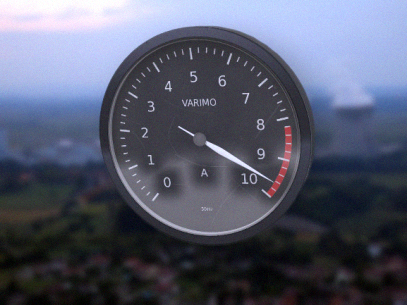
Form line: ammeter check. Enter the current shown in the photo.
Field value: 9.6 A
